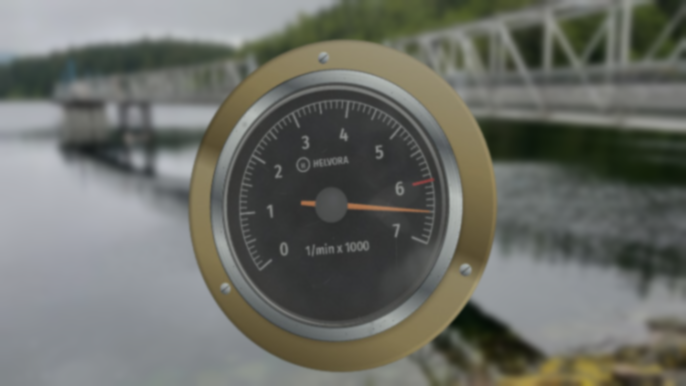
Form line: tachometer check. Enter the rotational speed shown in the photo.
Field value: 6500 rpm
